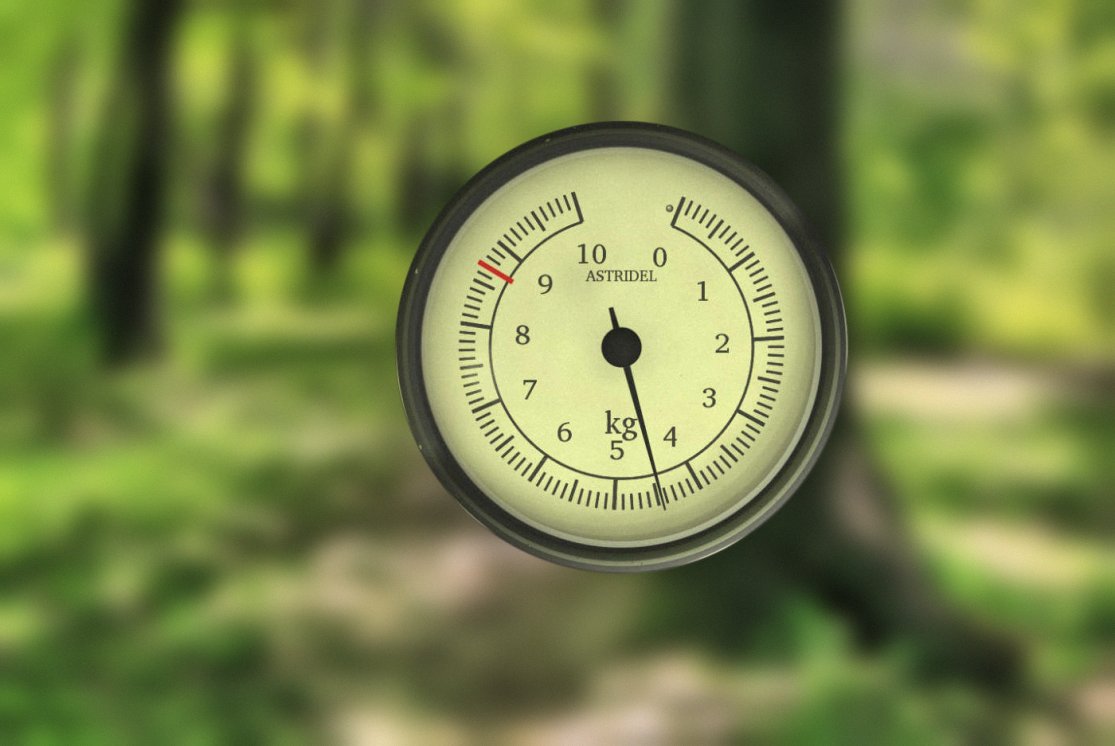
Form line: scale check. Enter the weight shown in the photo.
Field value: 4.45 kg
